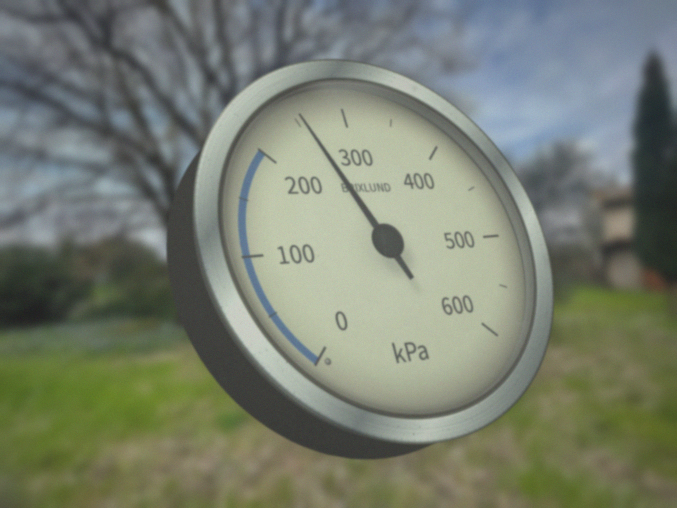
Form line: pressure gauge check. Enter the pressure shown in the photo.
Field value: 250 kPa
